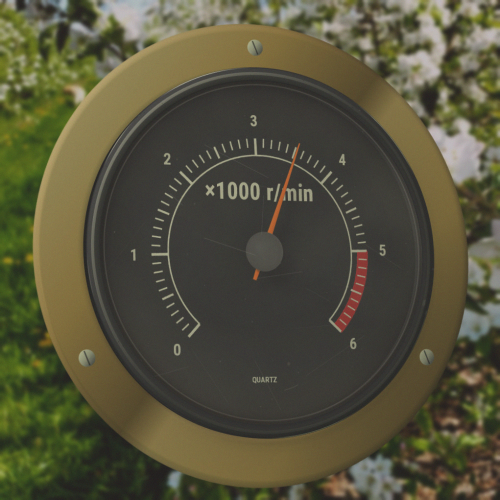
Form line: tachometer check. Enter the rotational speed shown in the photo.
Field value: 3500 rpm
